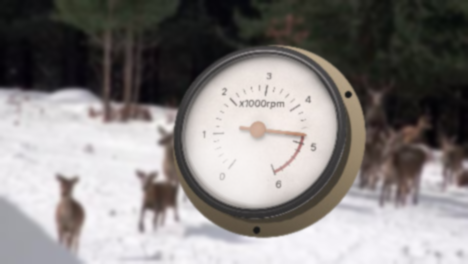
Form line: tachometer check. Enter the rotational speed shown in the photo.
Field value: 4800 rpm
